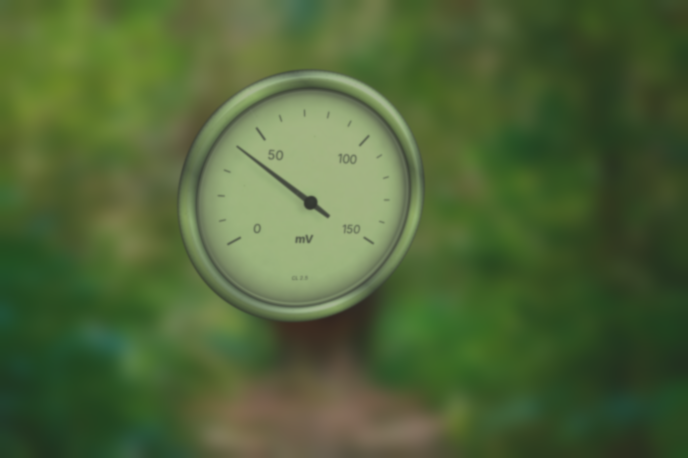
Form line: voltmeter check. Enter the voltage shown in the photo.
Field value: 40 mV
